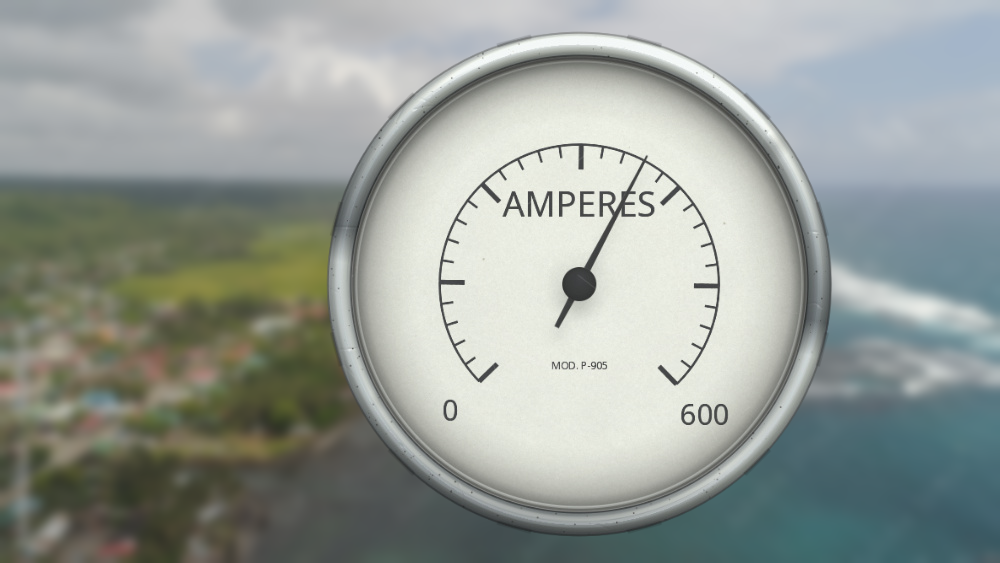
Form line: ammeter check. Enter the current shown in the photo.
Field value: 360 A
